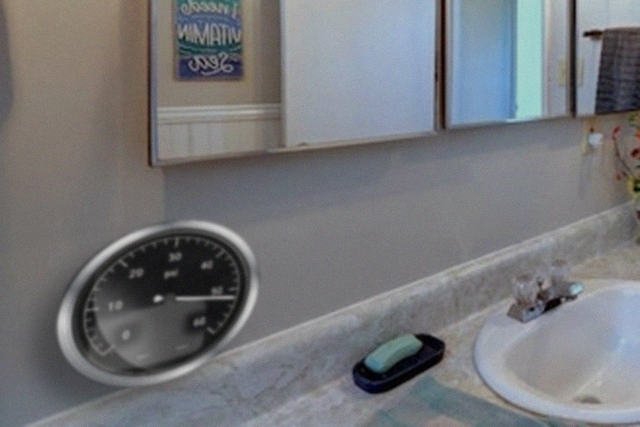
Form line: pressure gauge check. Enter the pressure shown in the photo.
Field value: 52 psi
